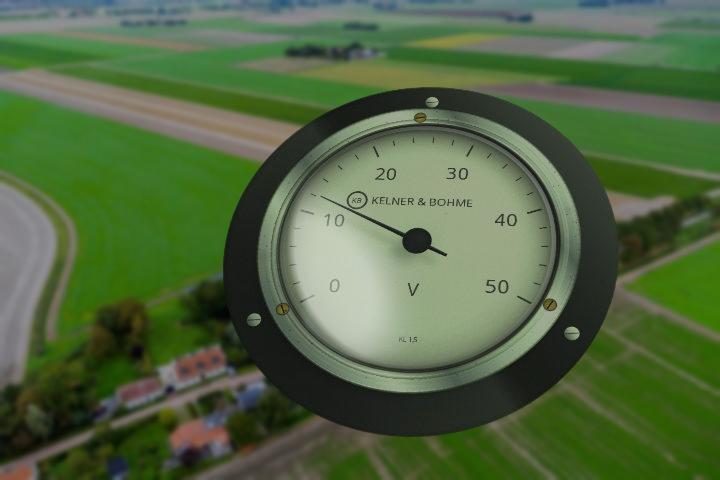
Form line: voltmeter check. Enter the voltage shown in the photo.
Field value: 12 V
